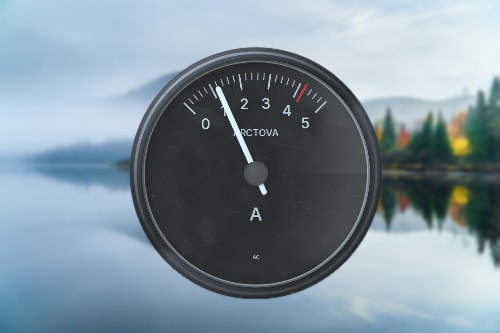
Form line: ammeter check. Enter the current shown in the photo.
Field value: 1.2 A
